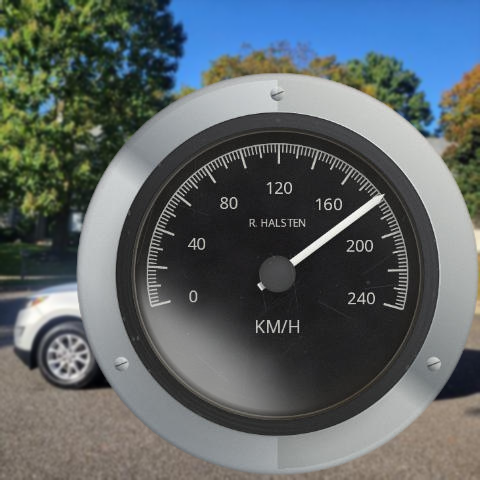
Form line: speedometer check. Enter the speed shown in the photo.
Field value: 180 km/h
